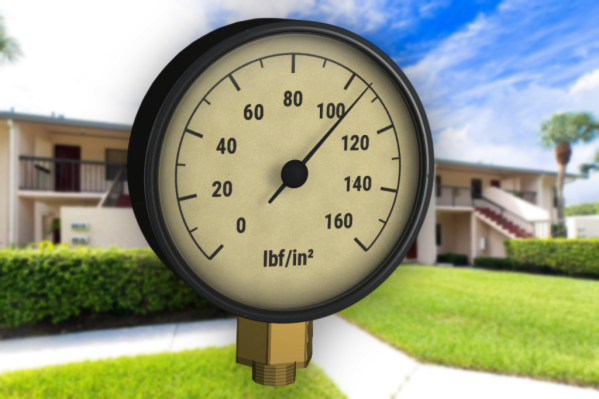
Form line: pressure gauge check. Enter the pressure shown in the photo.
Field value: 105 psi
